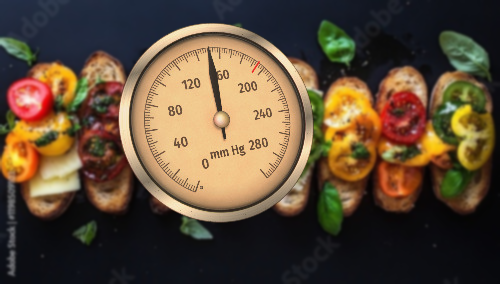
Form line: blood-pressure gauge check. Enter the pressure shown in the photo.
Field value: 150 mmHg
